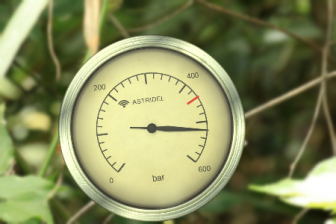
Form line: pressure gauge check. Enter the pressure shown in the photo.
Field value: 520 bar
